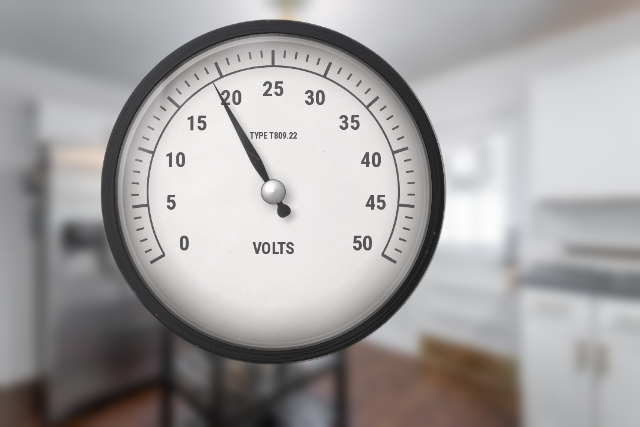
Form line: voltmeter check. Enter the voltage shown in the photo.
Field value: 19 V
